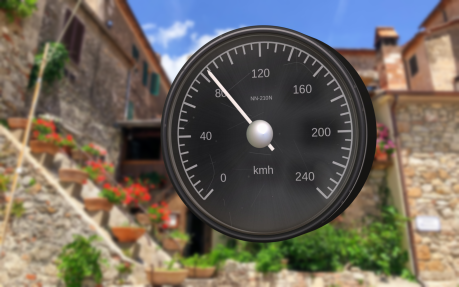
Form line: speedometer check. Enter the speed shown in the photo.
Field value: 85 km/h
